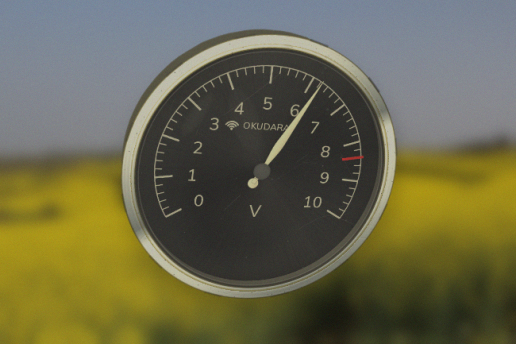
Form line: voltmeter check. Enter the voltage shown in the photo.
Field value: 6.2 V
